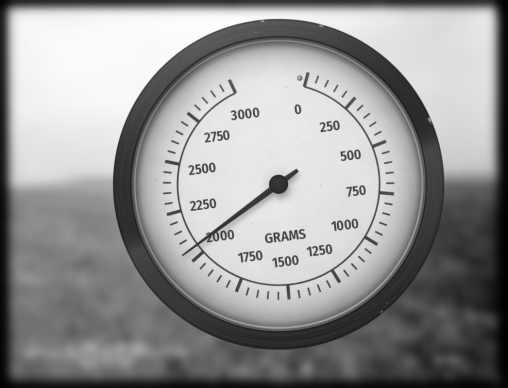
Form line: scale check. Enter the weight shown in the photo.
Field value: 2050 g
